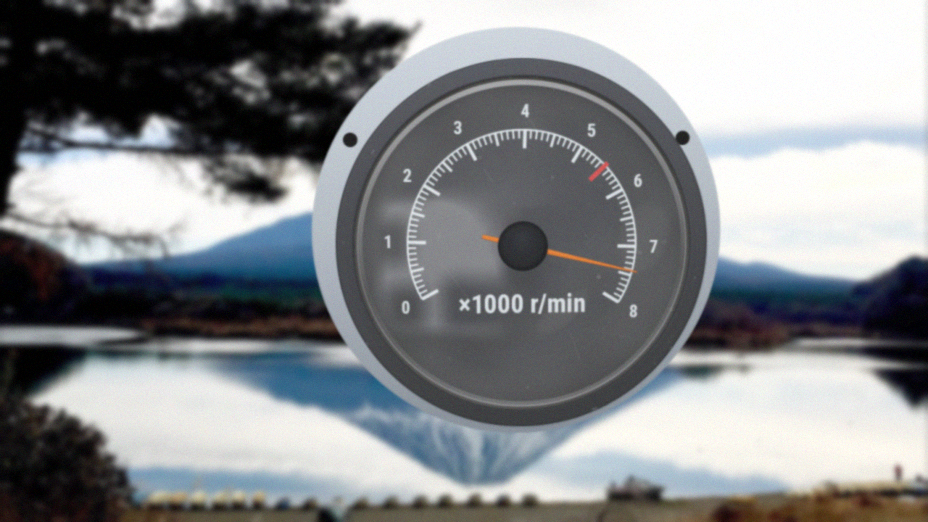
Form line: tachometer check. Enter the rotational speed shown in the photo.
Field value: 7400 rpm
